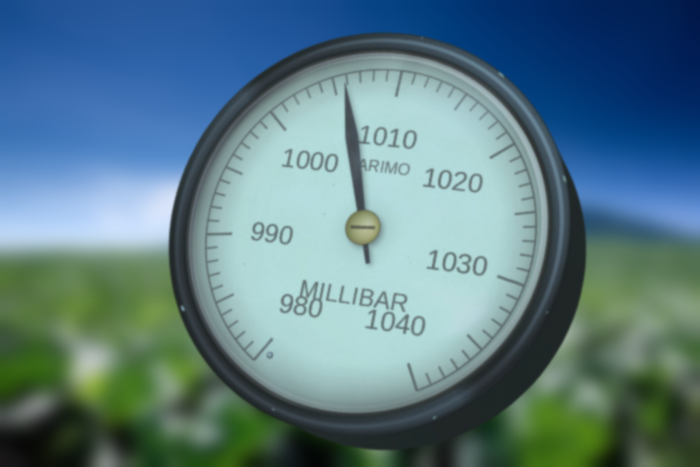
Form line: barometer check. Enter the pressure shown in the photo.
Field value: 1006 mbar
